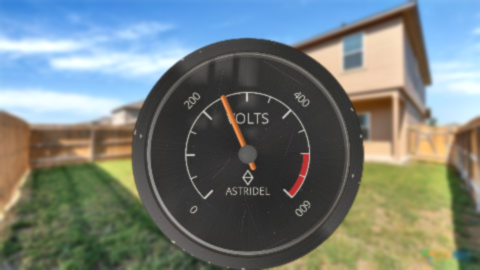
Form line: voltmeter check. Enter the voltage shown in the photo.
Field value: 250 V
